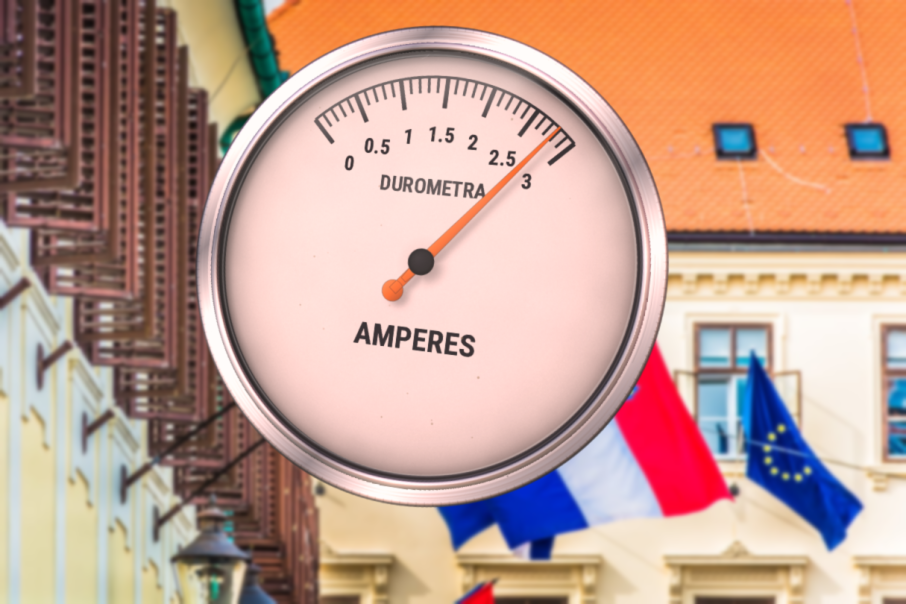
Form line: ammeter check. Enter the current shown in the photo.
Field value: 2.8 A
